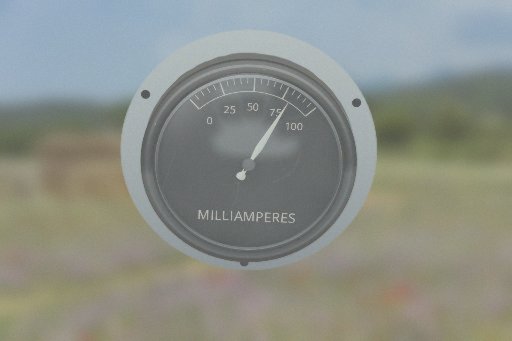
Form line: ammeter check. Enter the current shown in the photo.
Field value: 80 mA
